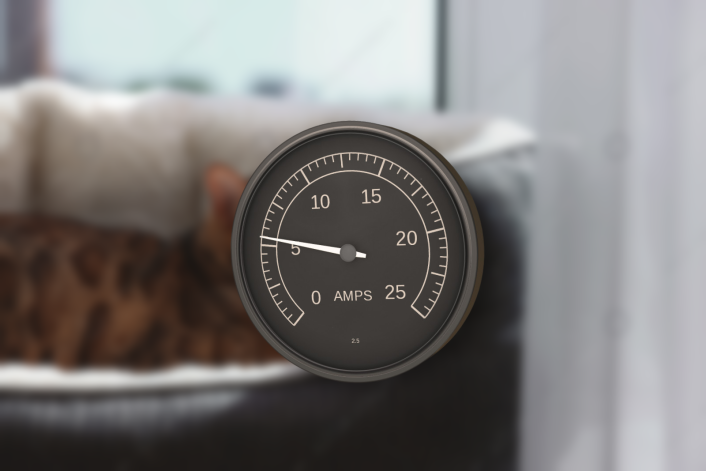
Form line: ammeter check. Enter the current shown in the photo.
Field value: 5.5 A
